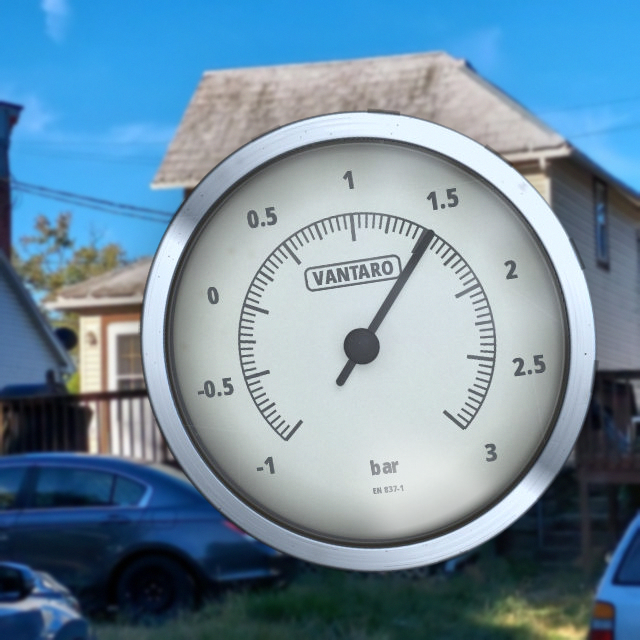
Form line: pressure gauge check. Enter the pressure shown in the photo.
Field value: 1.55 bar
